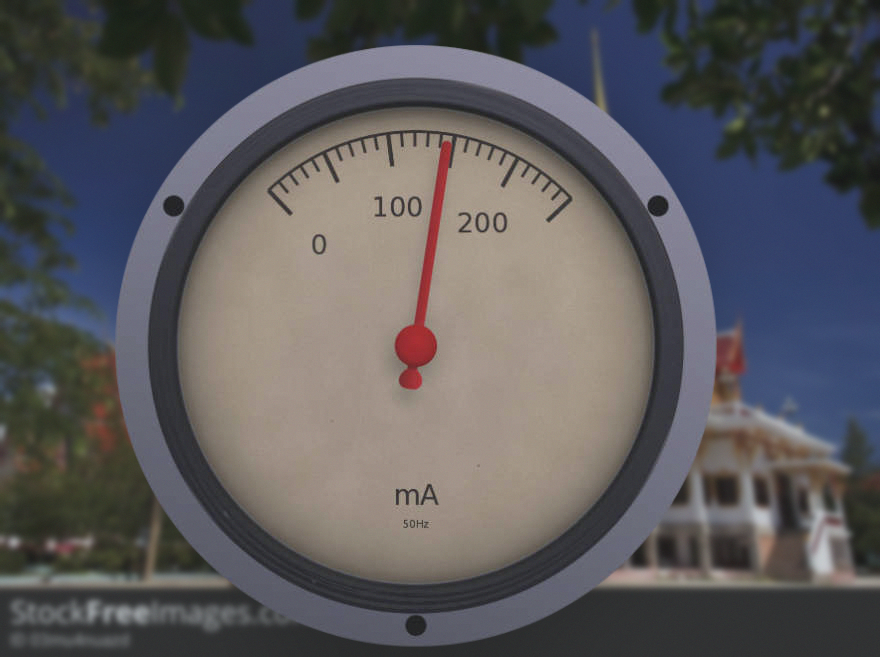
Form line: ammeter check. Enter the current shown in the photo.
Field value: 145 mA
